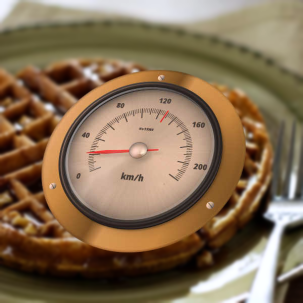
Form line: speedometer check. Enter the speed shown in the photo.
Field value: 20 km/h
